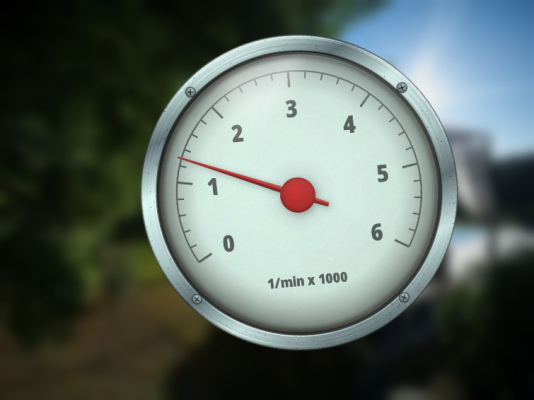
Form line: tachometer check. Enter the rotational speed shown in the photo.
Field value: 1300 rpm
